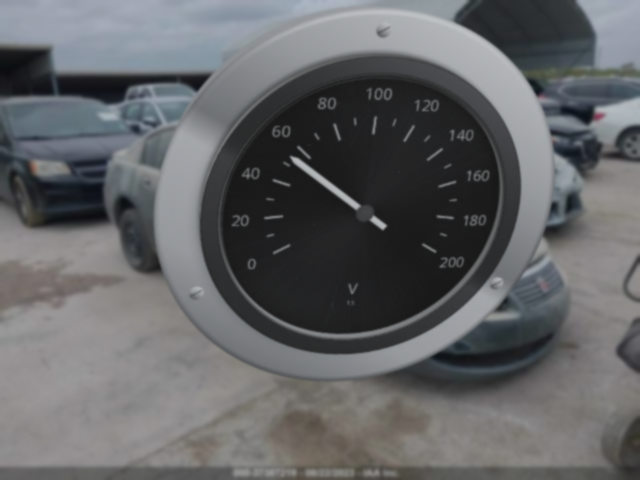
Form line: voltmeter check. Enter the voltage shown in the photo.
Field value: 55 V
